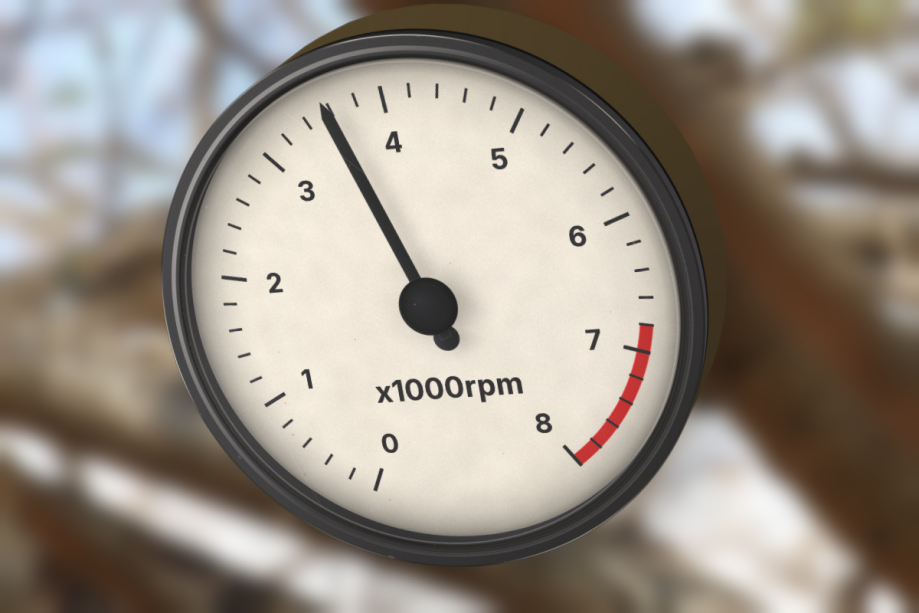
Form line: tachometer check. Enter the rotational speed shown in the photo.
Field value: 3600 rpm
